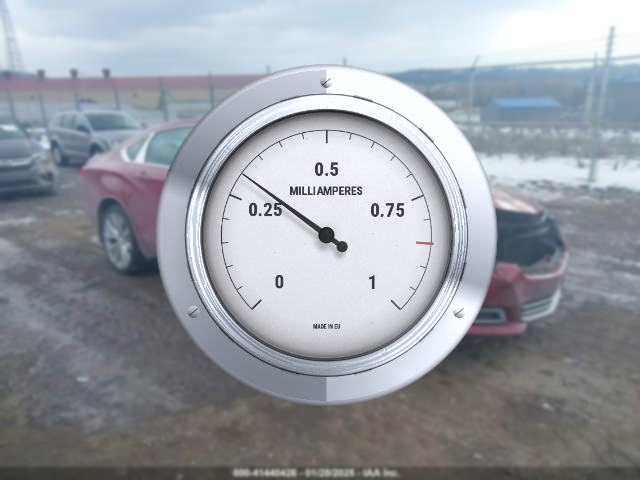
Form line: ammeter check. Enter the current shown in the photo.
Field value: 0.3 mA
